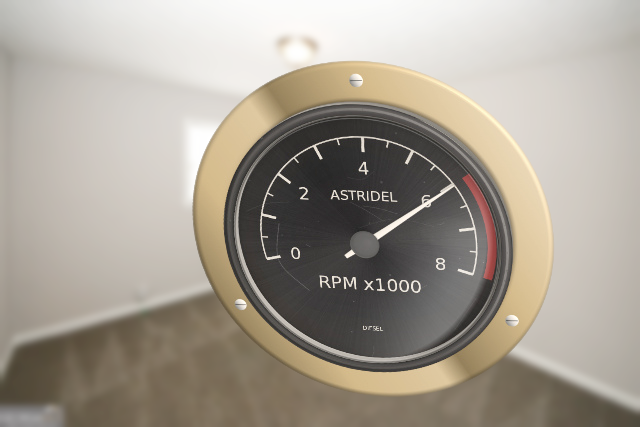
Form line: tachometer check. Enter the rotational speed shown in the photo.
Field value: 6000 rpm
